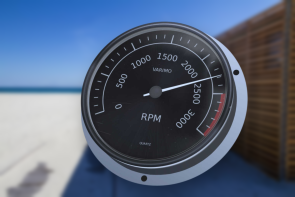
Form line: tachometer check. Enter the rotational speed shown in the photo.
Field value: 2300 rpm
